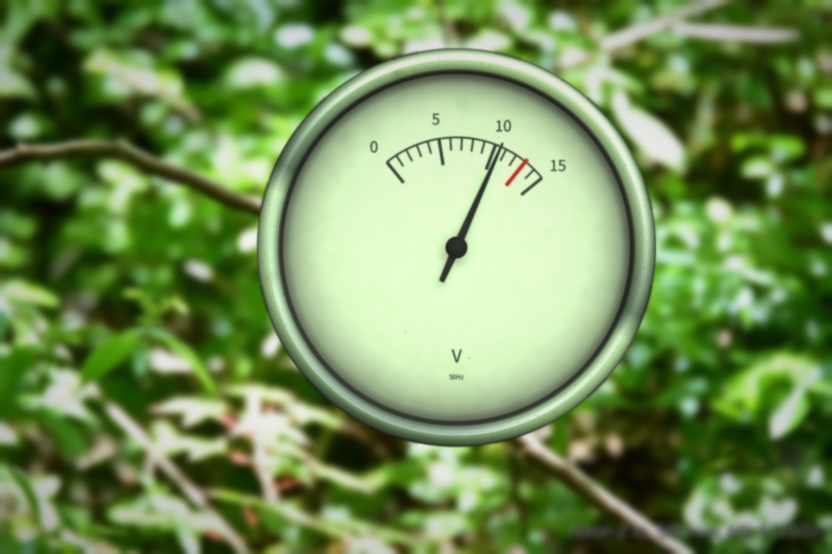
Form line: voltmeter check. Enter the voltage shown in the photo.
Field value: 10.5 V
